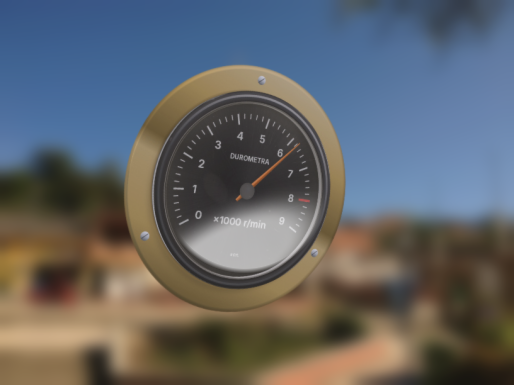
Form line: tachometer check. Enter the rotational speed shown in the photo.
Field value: 6200 rpm
